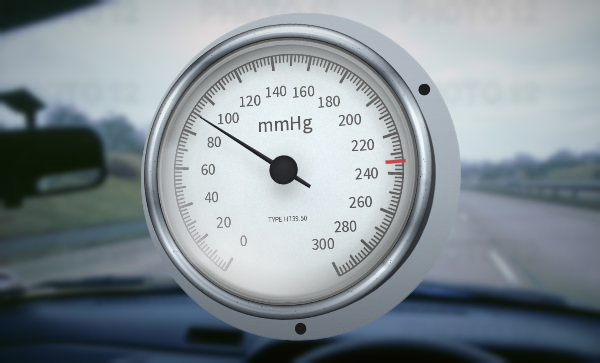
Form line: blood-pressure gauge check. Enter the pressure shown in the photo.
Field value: 90 mmHg
